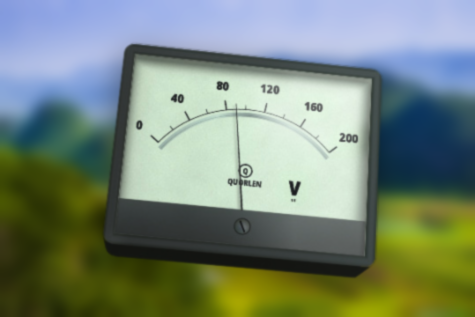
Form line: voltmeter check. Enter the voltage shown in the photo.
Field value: 90 V
